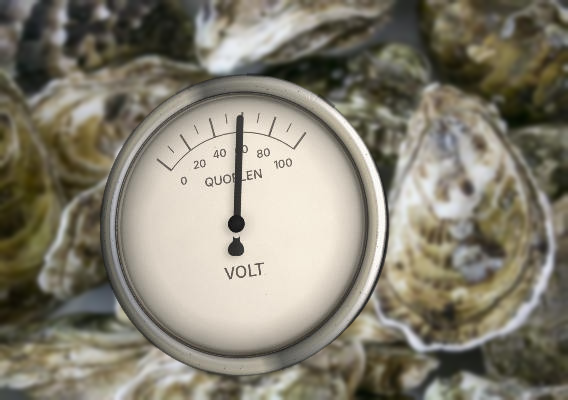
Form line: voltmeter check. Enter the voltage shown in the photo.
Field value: 60 V
